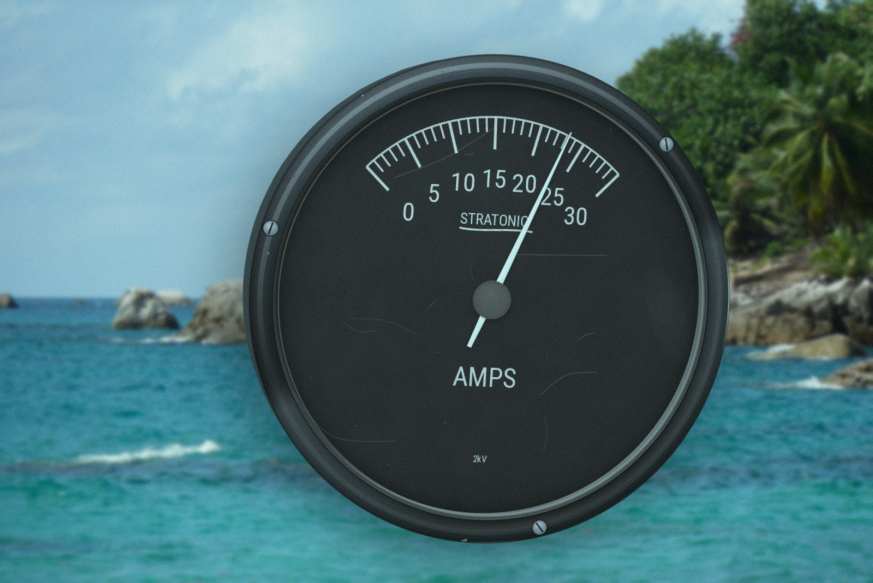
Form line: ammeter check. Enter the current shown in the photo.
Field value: 23 A
